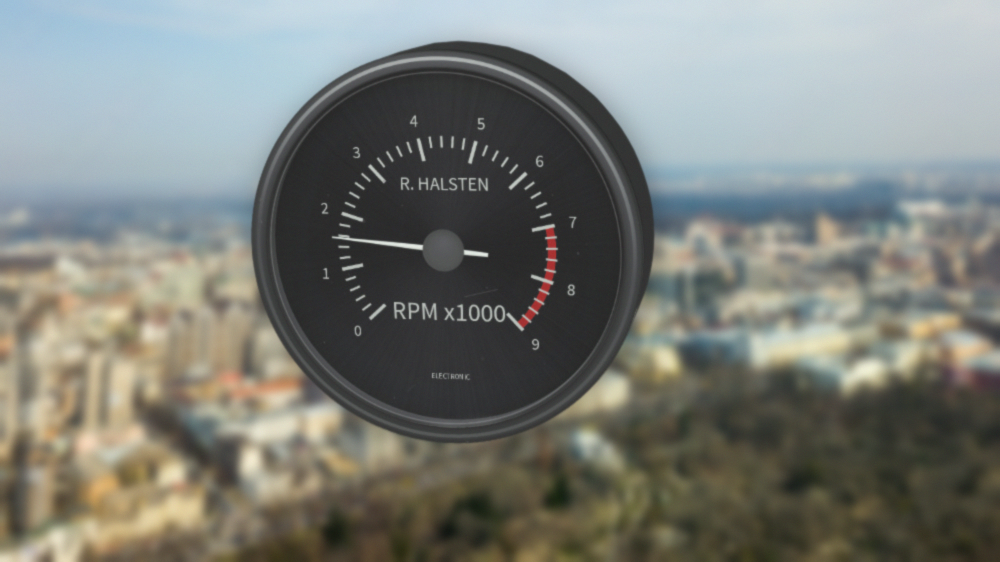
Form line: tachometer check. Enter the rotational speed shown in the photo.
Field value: 1600 rpm
